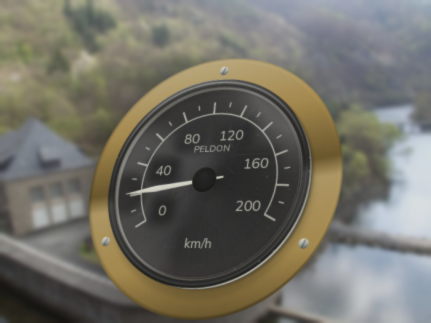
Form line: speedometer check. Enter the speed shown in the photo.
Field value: 20 km/h
